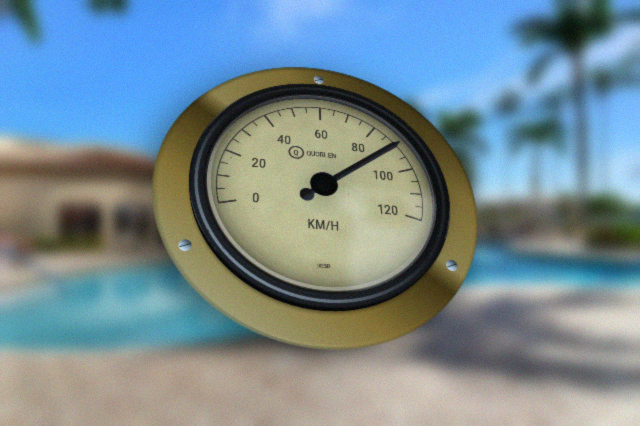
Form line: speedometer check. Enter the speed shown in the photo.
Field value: 90 km/h
